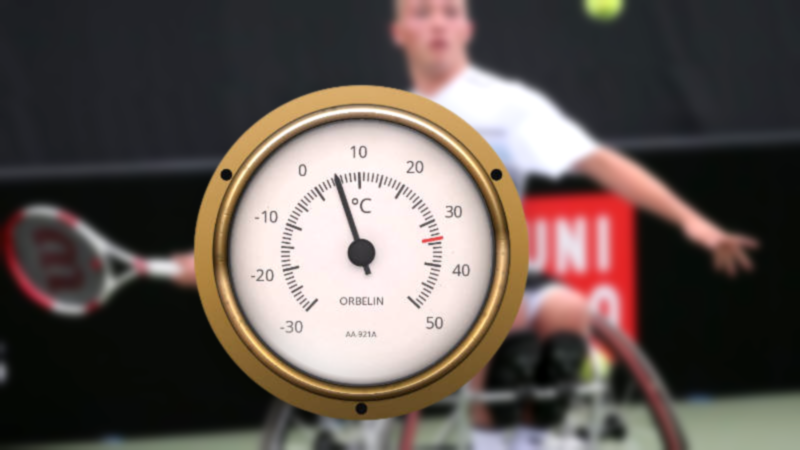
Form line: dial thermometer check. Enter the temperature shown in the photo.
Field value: 5 °C
